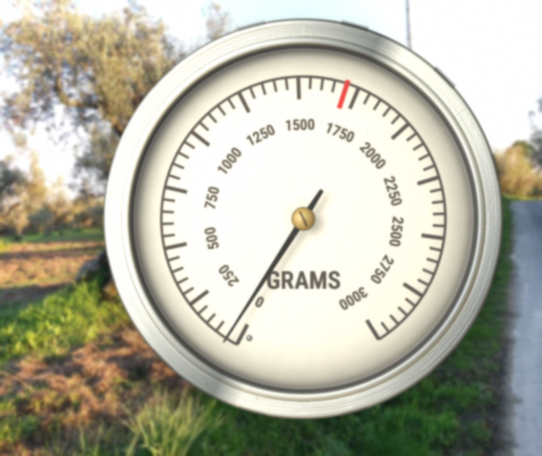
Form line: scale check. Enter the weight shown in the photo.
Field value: 50 g
